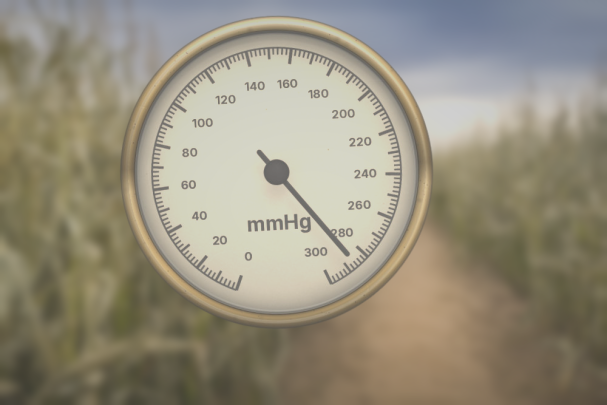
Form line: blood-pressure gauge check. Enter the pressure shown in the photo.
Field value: 286 mmHg
